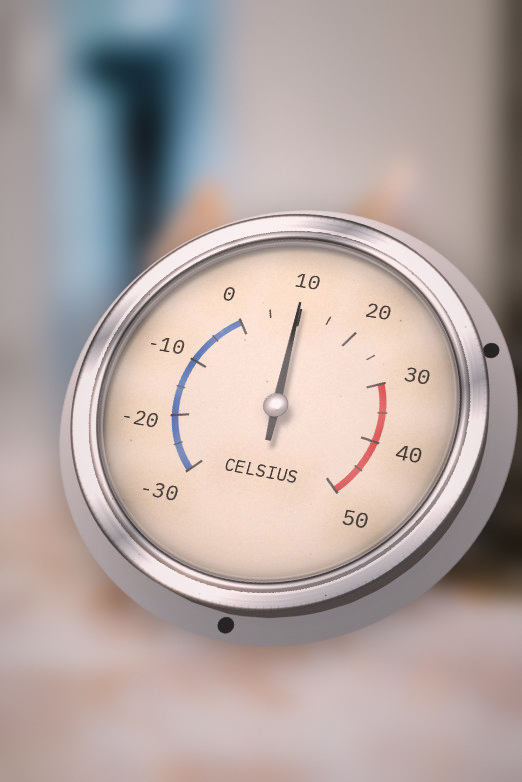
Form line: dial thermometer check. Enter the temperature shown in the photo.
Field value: 10 °C
